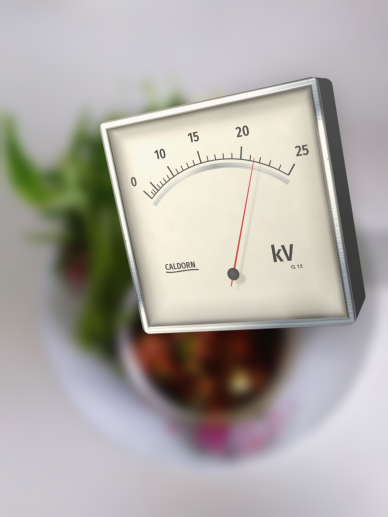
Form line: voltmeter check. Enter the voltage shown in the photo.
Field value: 21.5 kV
